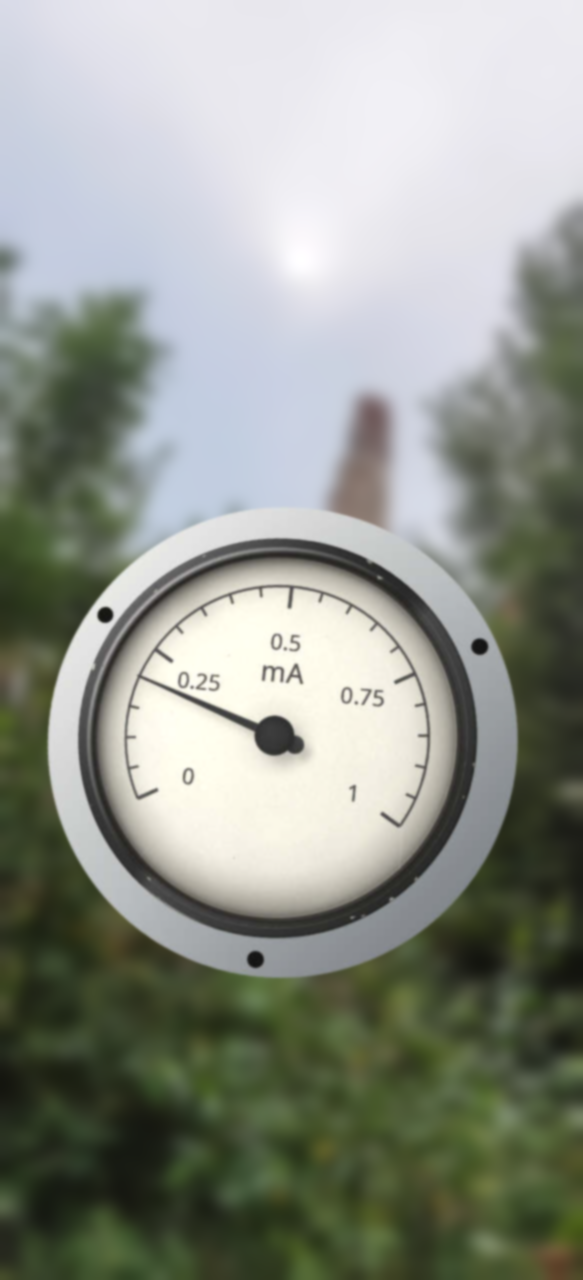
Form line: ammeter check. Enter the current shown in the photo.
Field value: 0.2 mA
